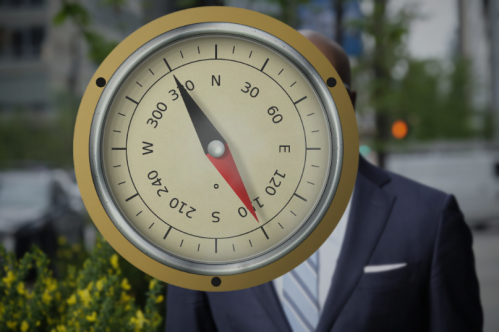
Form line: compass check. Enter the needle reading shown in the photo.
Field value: 150 °
